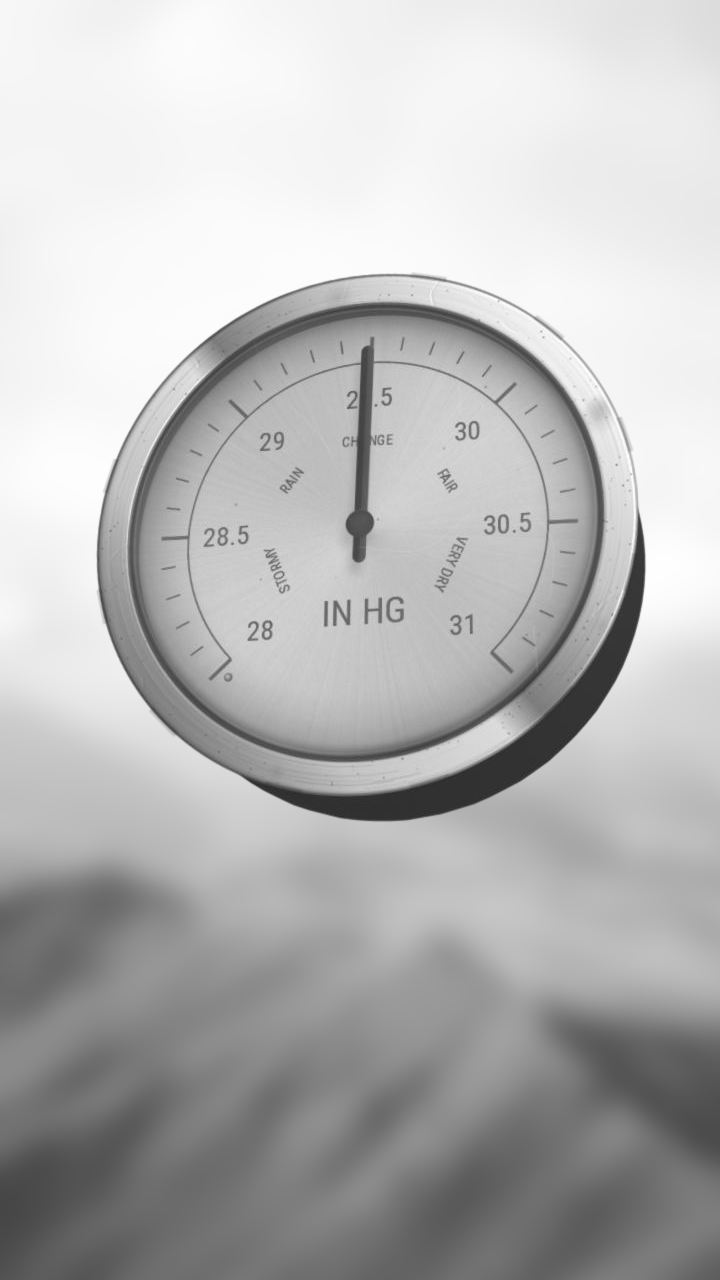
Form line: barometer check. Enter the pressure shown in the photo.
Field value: 29.5 inHg
